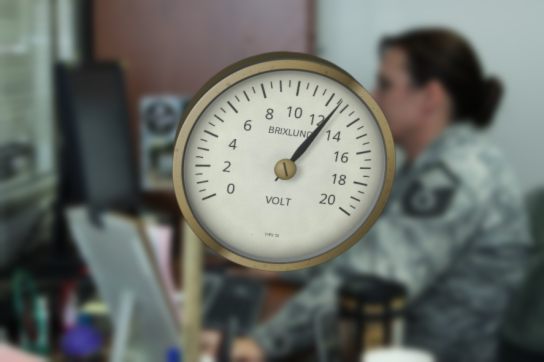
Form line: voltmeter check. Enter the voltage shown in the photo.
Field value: 12.5 V
